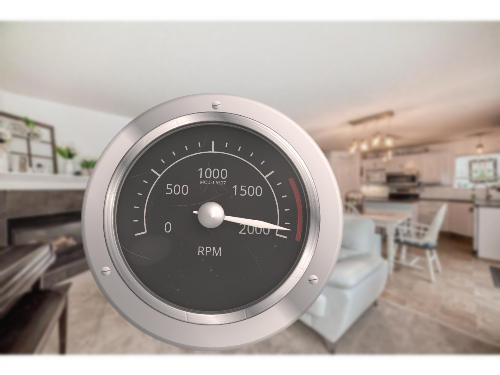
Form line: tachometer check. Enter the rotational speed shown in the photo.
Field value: 1950 rpm
